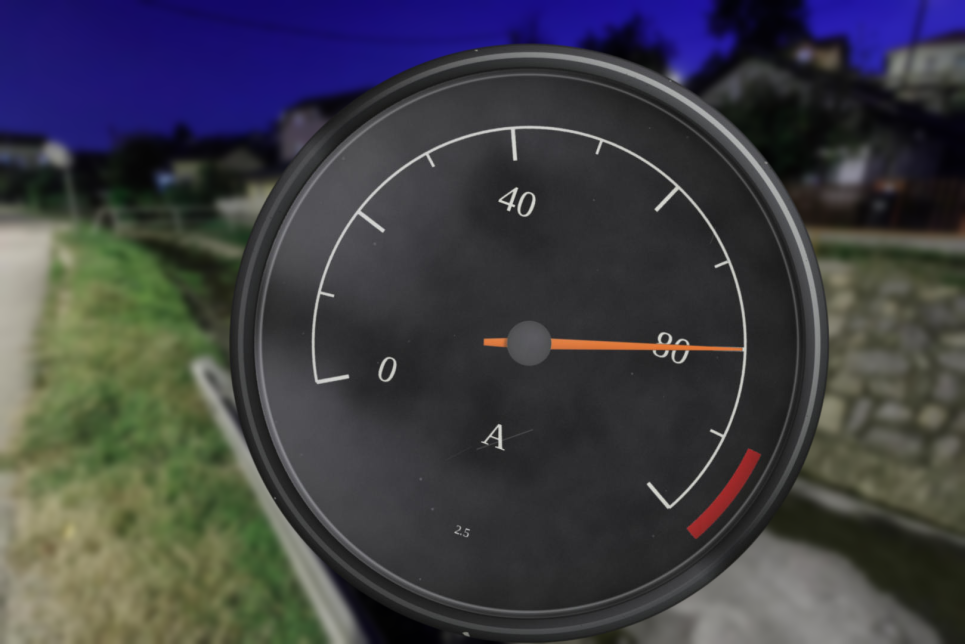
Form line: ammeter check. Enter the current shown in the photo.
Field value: 80 A
